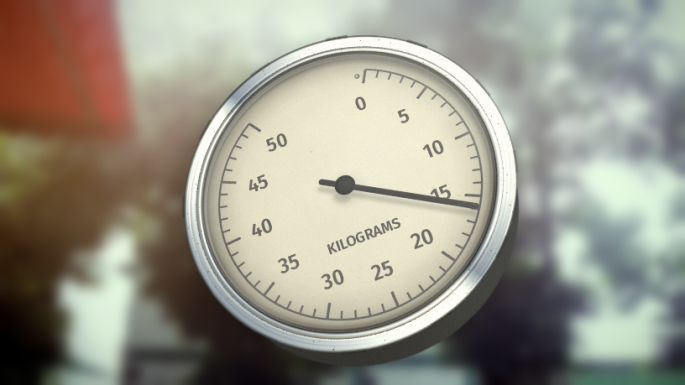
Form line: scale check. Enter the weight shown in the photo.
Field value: 16 kg
